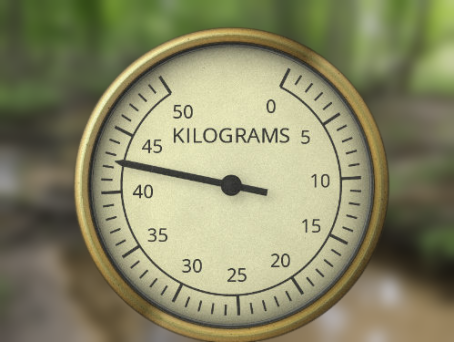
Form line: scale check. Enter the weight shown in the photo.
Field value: 42.5 kg
